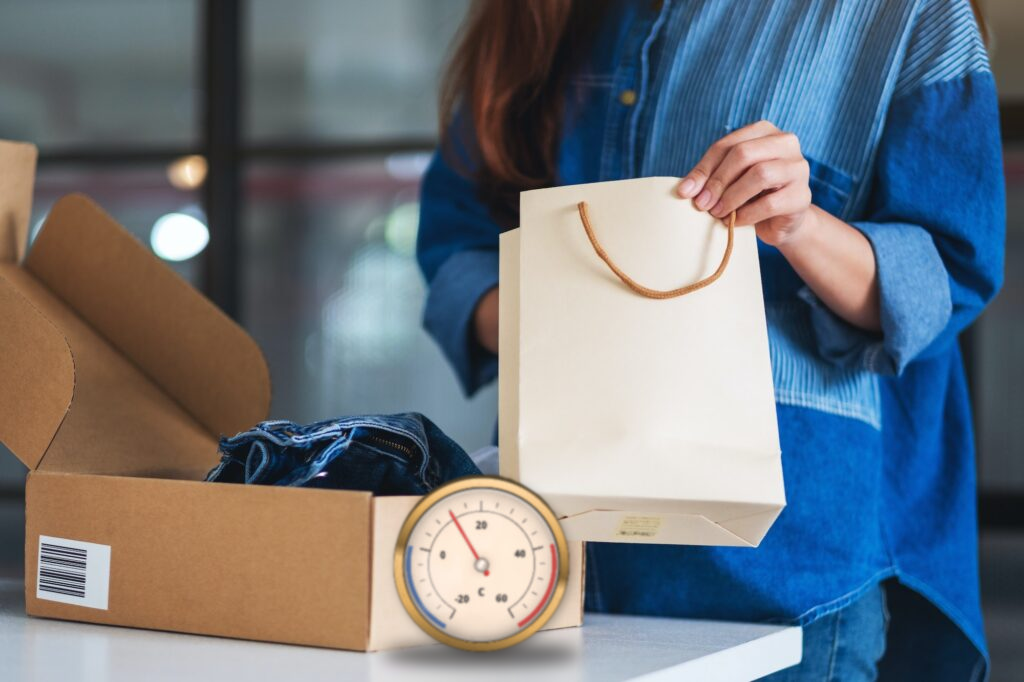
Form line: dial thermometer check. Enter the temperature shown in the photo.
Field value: 12 °C
